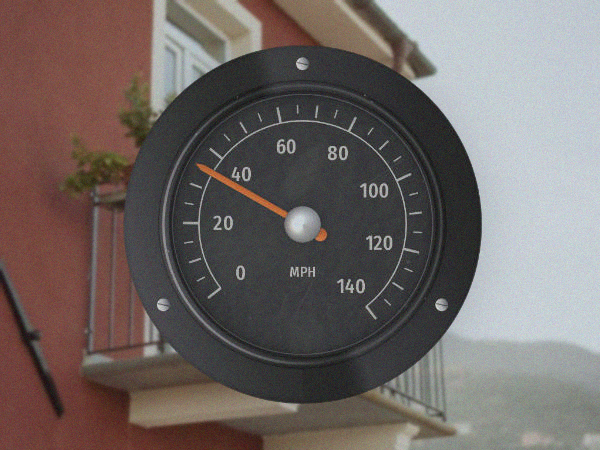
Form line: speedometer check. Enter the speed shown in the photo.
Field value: 35 mph
